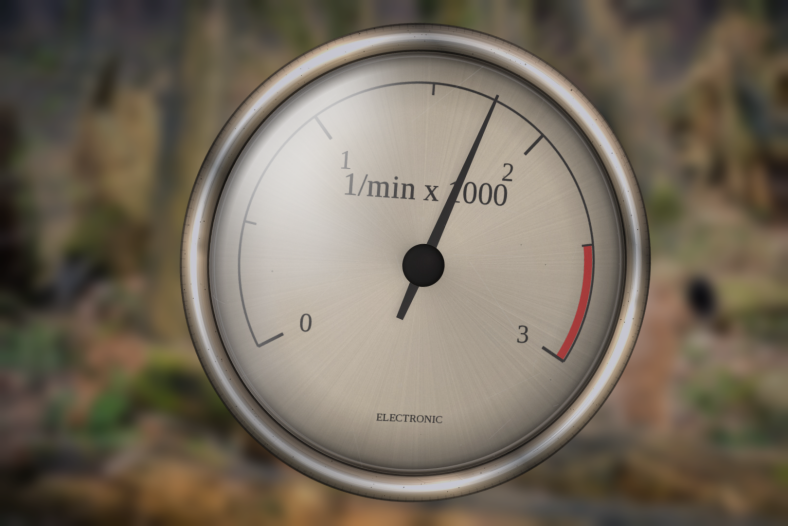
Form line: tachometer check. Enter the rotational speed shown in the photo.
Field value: 1750 rpm
